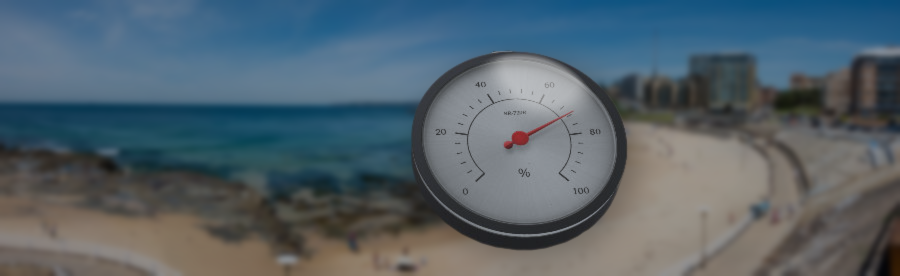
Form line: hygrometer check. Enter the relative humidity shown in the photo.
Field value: 72 %
